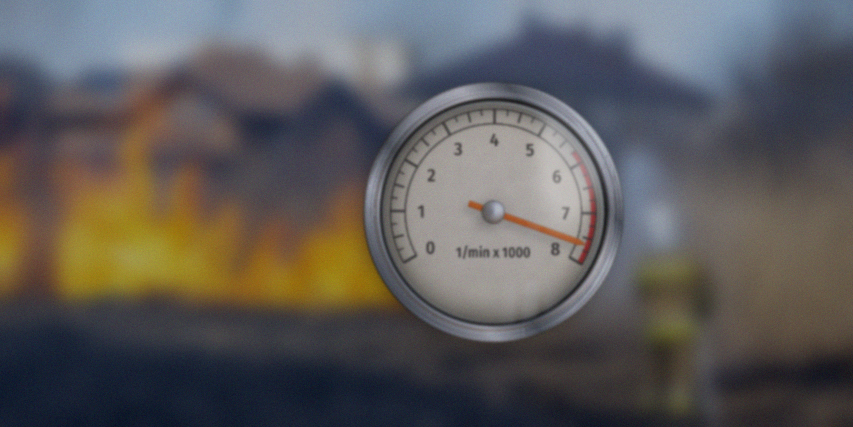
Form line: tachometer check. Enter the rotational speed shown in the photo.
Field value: 7625 rpm
